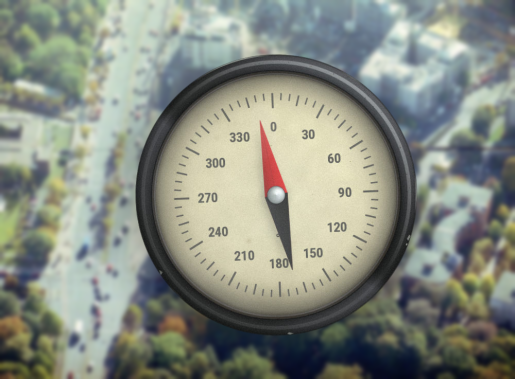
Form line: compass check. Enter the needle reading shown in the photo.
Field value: 350 °
